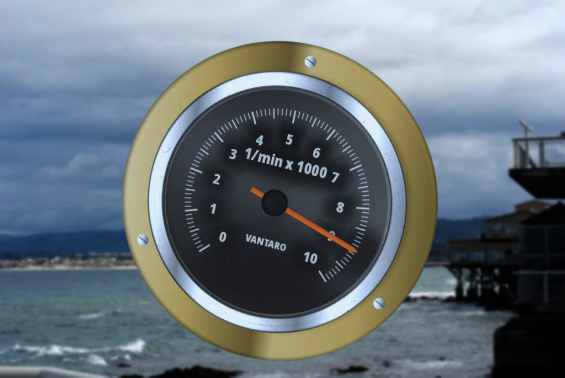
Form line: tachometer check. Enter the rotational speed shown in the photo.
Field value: 9000 rpm
